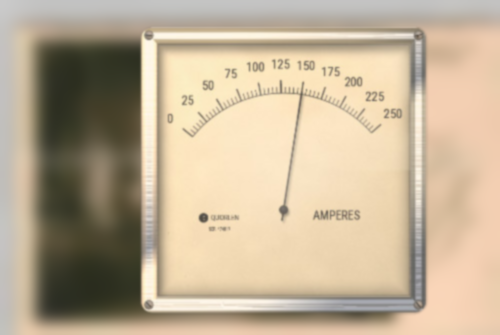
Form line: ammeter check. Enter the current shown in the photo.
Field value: 150 A
